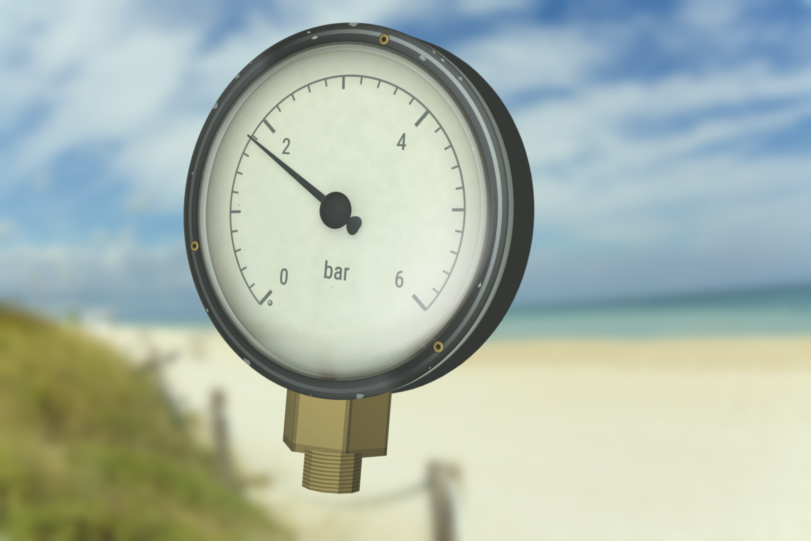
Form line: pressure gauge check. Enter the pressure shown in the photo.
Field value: 1.8 bar
